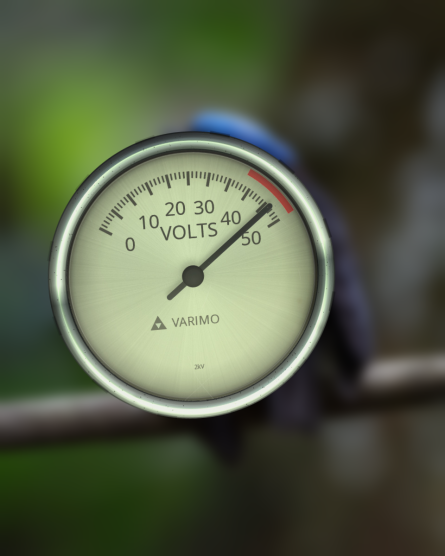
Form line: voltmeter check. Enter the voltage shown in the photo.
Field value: 46 V
